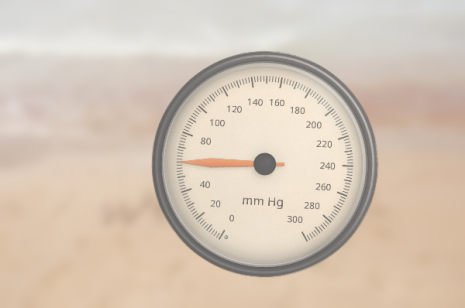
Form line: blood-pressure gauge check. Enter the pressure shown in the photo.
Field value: 60 mmHg
